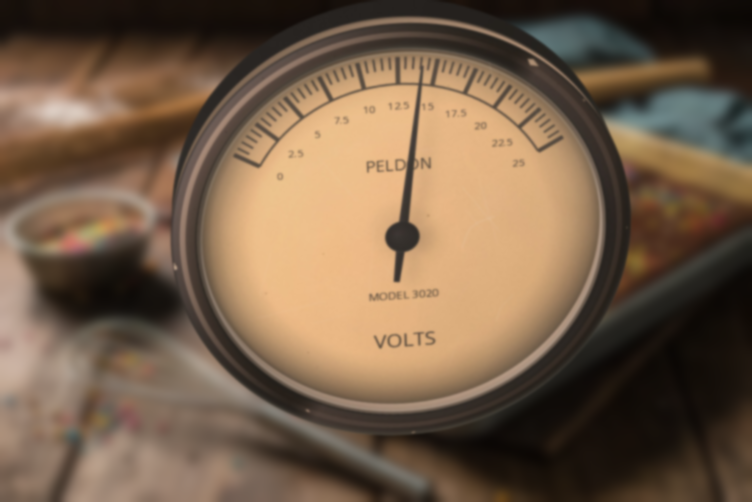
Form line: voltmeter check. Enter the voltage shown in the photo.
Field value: 14 V
